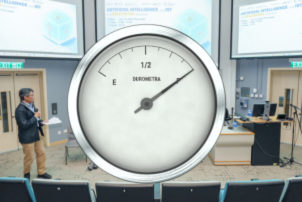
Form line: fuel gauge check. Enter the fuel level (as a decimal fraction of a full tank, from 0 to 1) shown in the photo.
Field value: 1
